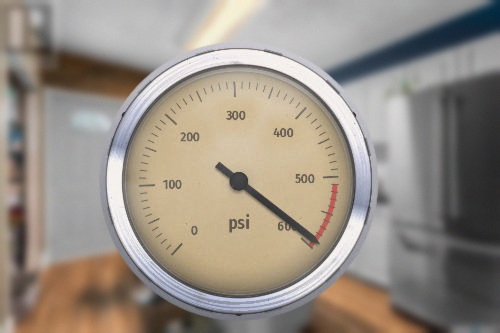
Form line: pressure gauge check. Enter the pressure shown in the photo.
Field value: 590 psi
